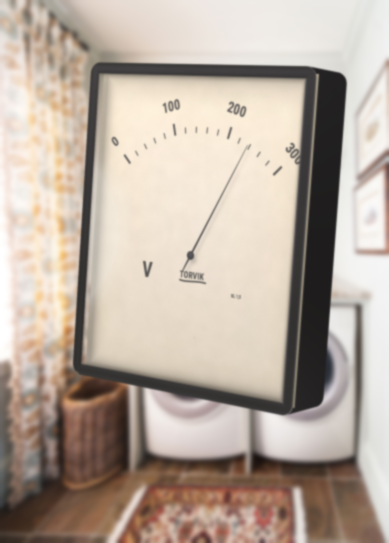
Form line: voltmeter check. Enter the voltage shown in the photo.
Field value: 240 V
